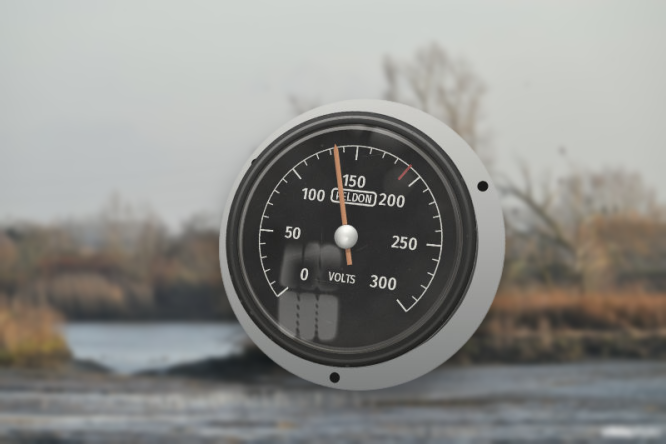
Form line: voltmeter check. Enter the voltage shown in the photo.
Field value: 135 V
